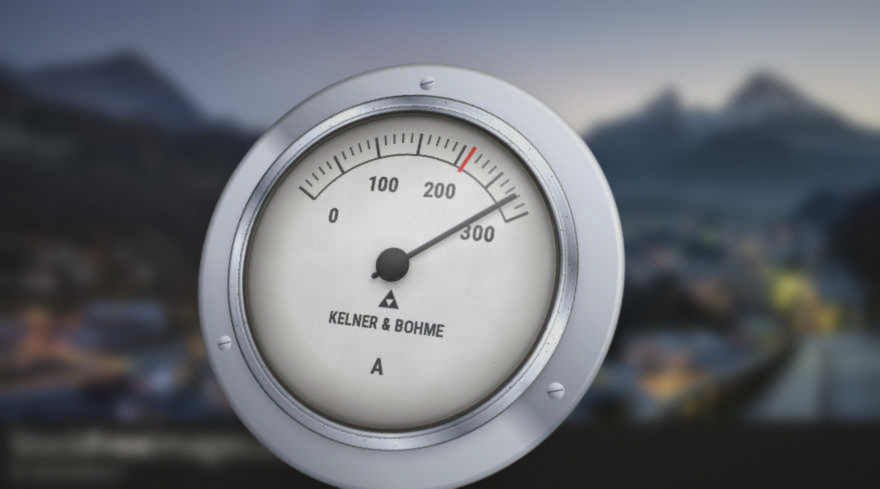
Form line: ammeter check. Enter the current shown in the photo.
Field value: 280 A
